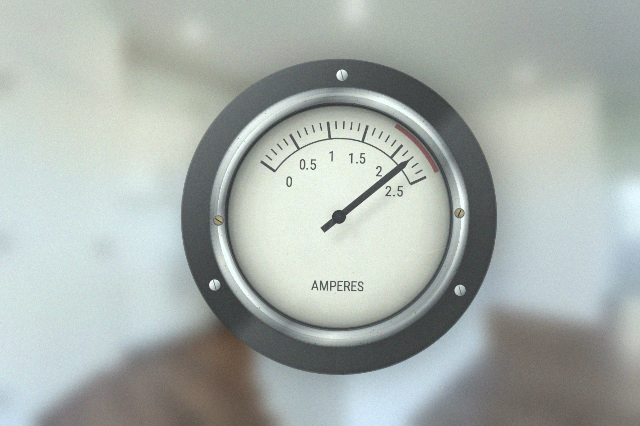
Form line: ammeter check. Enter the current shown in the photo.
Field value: 2.2 A
